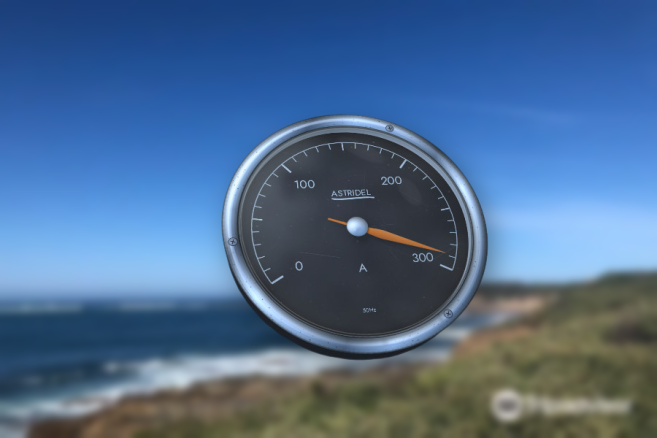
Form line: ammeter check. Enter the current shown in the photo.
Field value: 290 A
